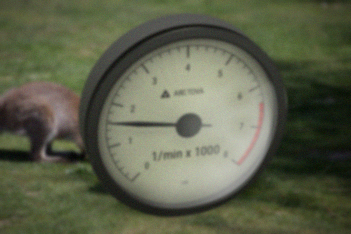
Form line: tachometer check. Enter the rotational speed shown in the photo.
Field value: 1600 rpm
